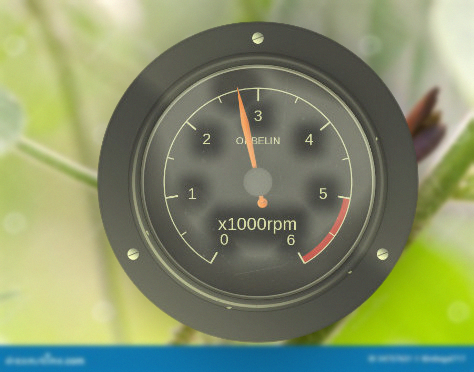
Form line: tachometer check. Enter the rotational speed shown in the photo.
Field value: 2750 rpm
